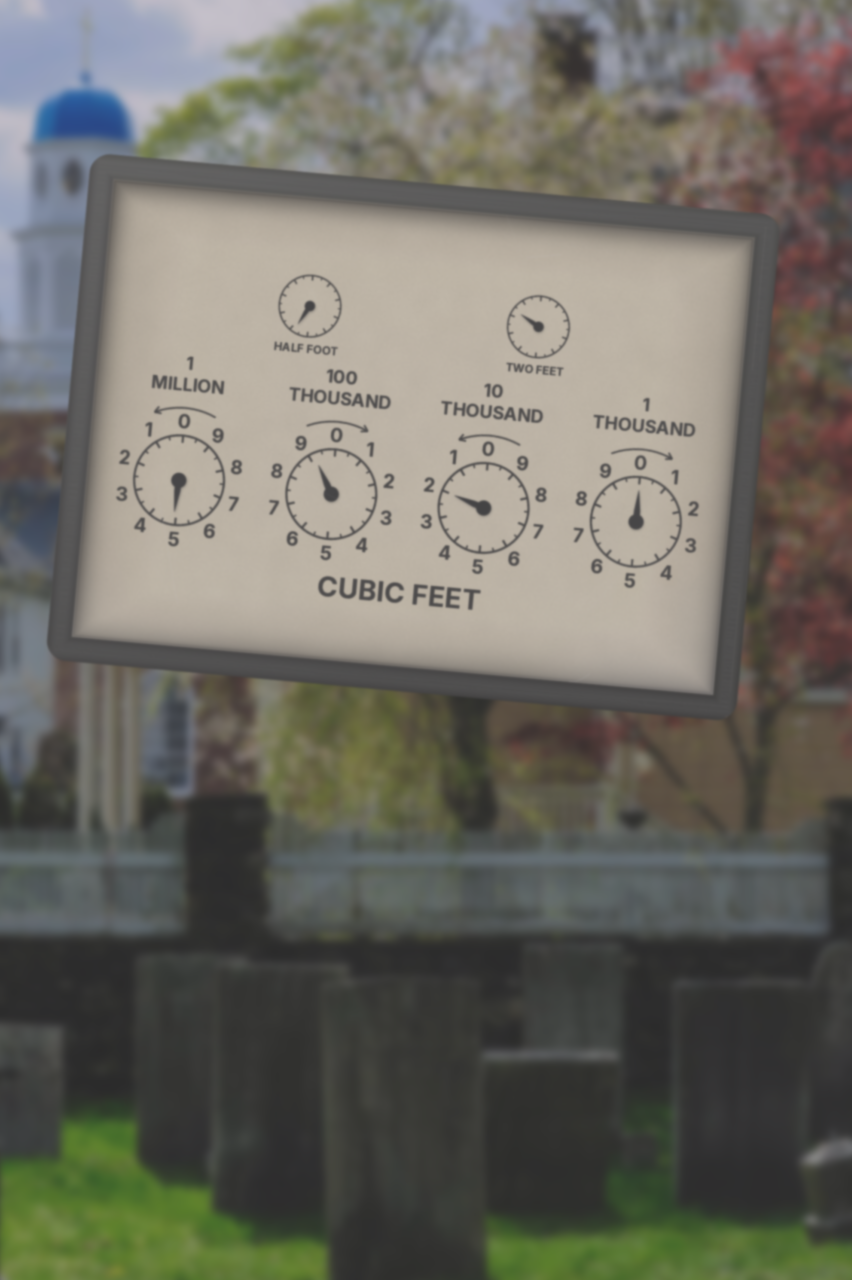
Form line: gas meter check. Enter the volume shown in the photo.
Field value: 492000 ft³
